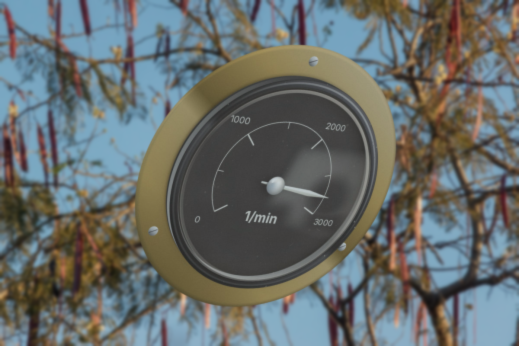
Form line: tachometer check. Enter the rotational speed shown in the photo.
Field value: 2750 rpm
